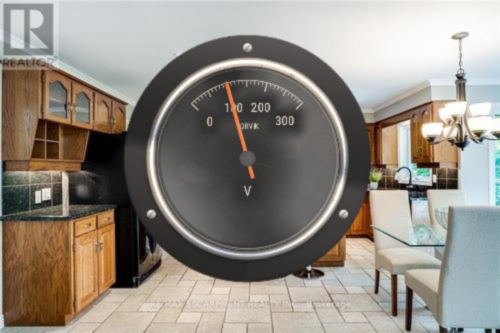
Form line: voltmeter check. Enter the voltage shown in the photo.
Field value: 100 V
